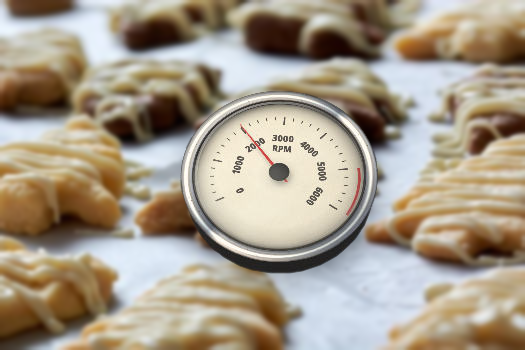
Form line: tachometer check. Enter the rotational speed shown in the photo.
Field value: 2000 rpm
